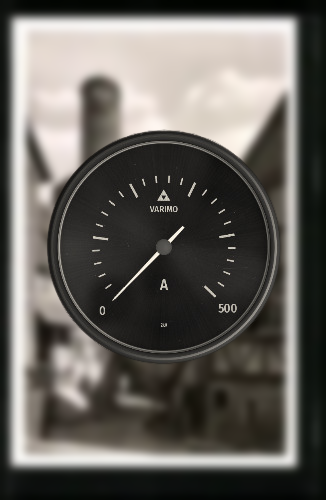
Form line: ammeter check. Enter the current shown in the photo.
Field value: 0 A
